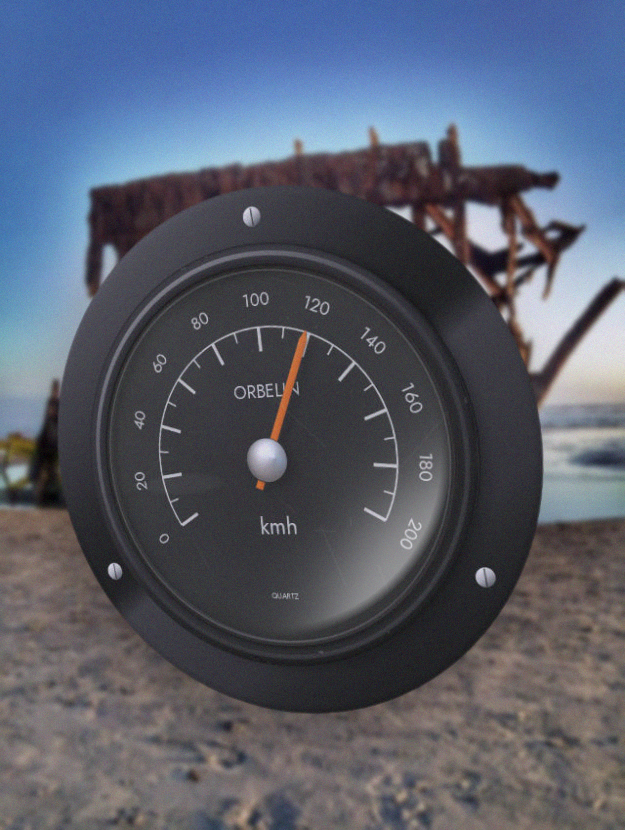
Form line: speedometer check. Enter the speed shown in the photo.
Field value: 120 km/h
